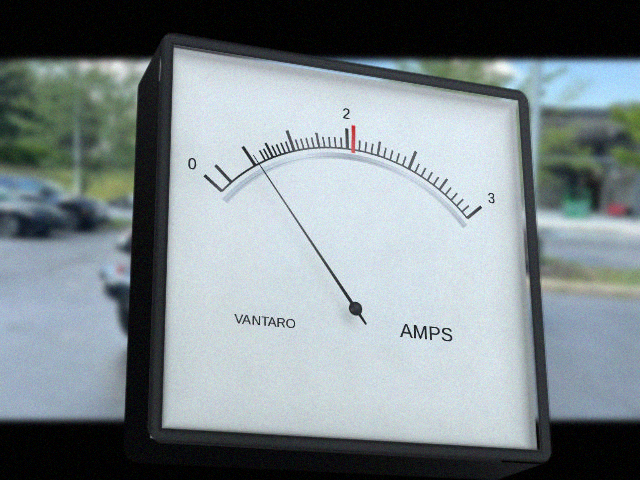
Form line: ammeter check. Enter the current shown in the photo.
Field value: 1 A
